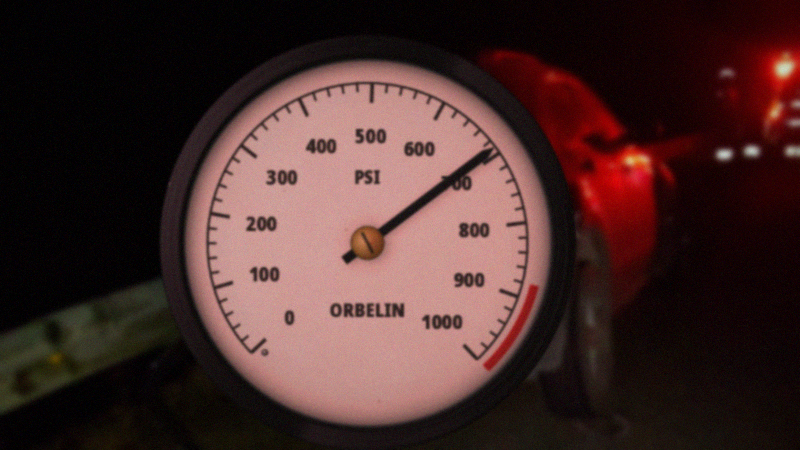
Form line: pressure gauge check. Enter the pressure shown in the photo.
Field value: 690 psi
